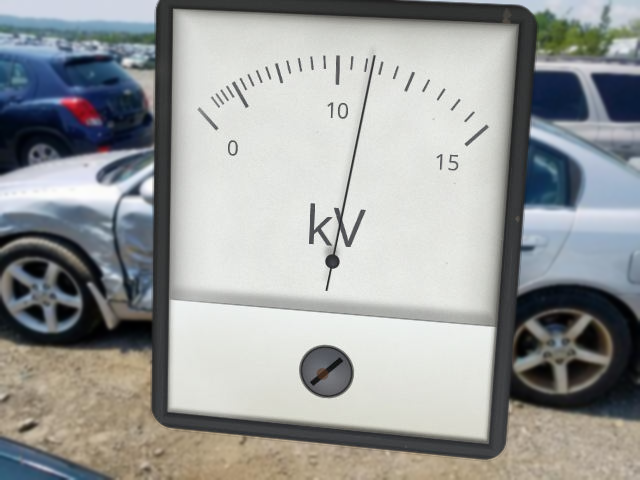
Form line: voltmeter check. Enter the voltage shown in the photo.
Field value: 11.25 kV
